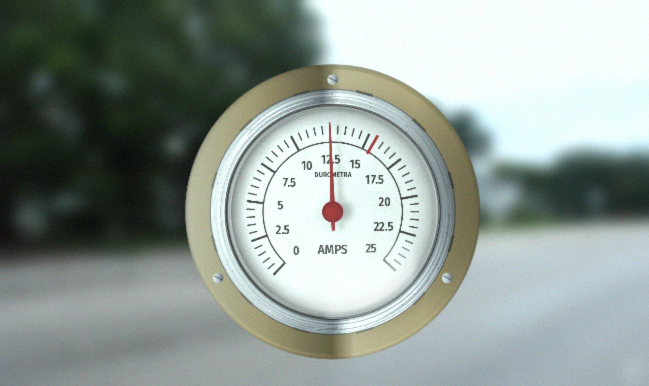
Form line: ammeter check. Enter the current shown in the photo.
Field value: 12.5 A
